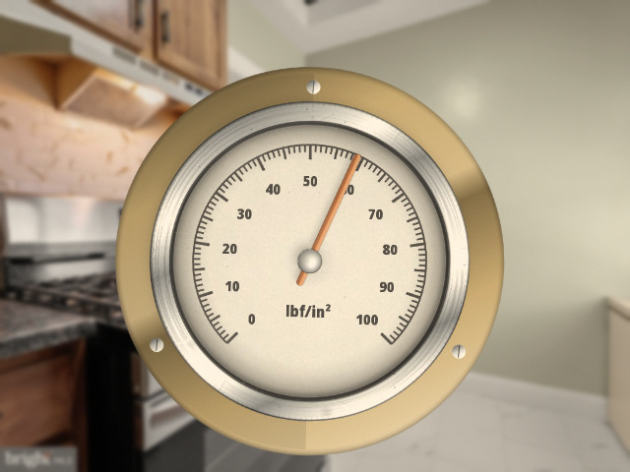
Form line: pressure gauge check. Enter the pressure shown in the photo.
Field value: 59 psi
